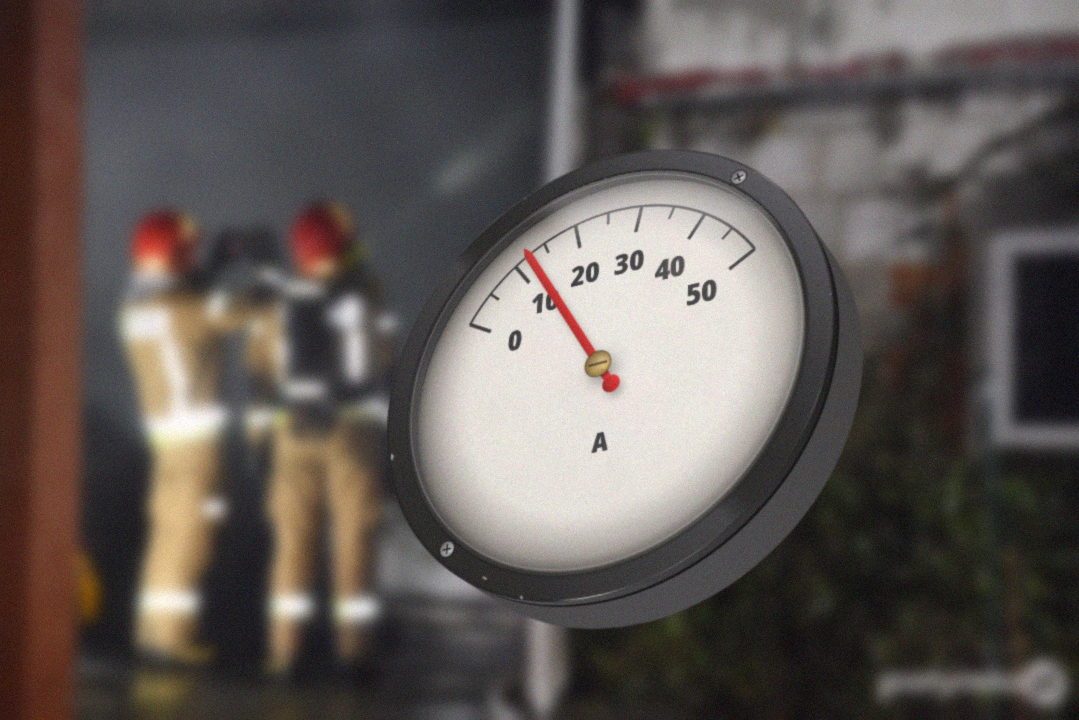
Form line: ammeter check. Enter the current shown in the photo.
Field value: 12.5 A
